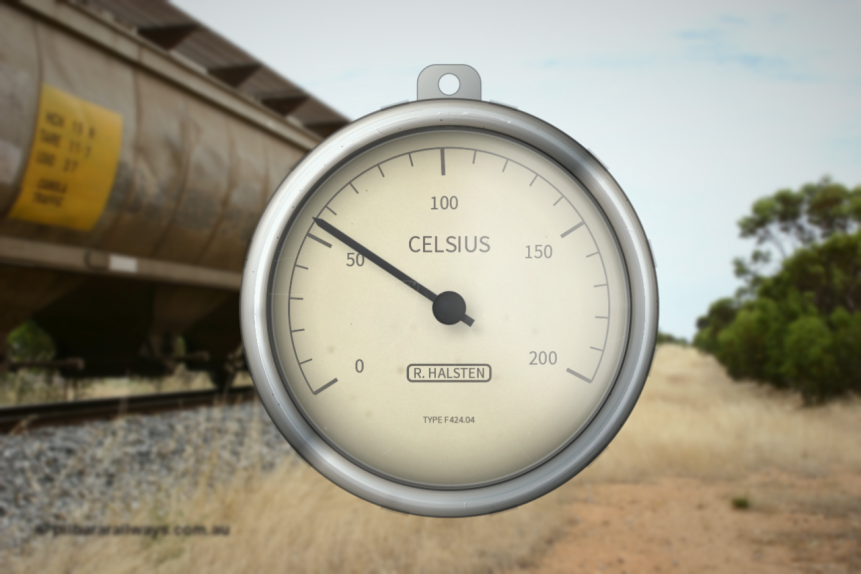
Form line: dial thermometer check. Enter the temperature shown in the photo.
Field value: 55 °C
